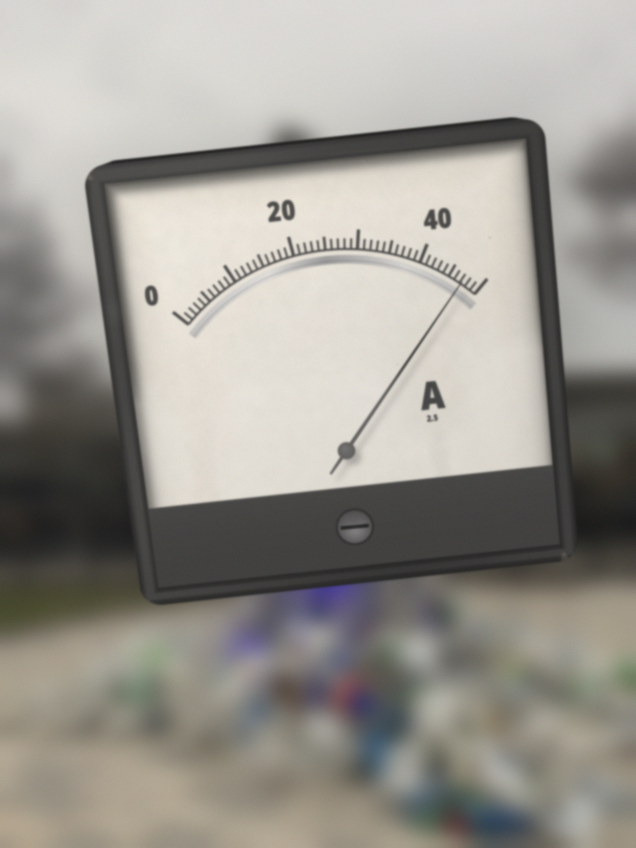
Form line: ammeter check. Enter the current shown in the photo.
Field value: 47 A
